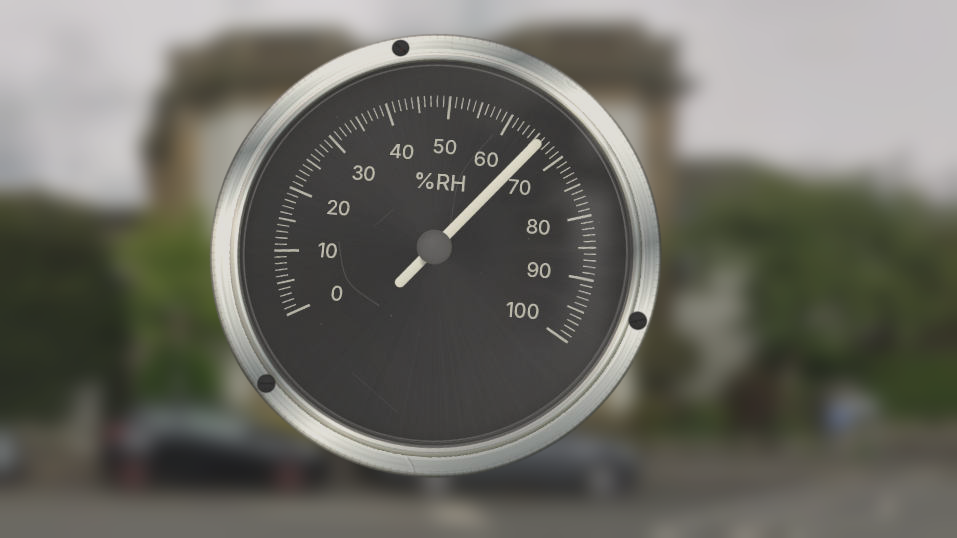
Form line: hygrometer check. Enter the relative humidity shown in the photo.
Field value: 66 %
